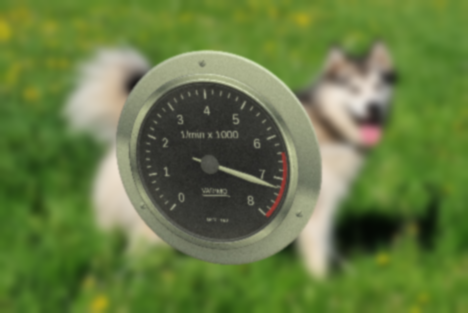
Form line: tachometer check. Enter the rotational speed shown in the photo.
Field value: 7200 rpm
